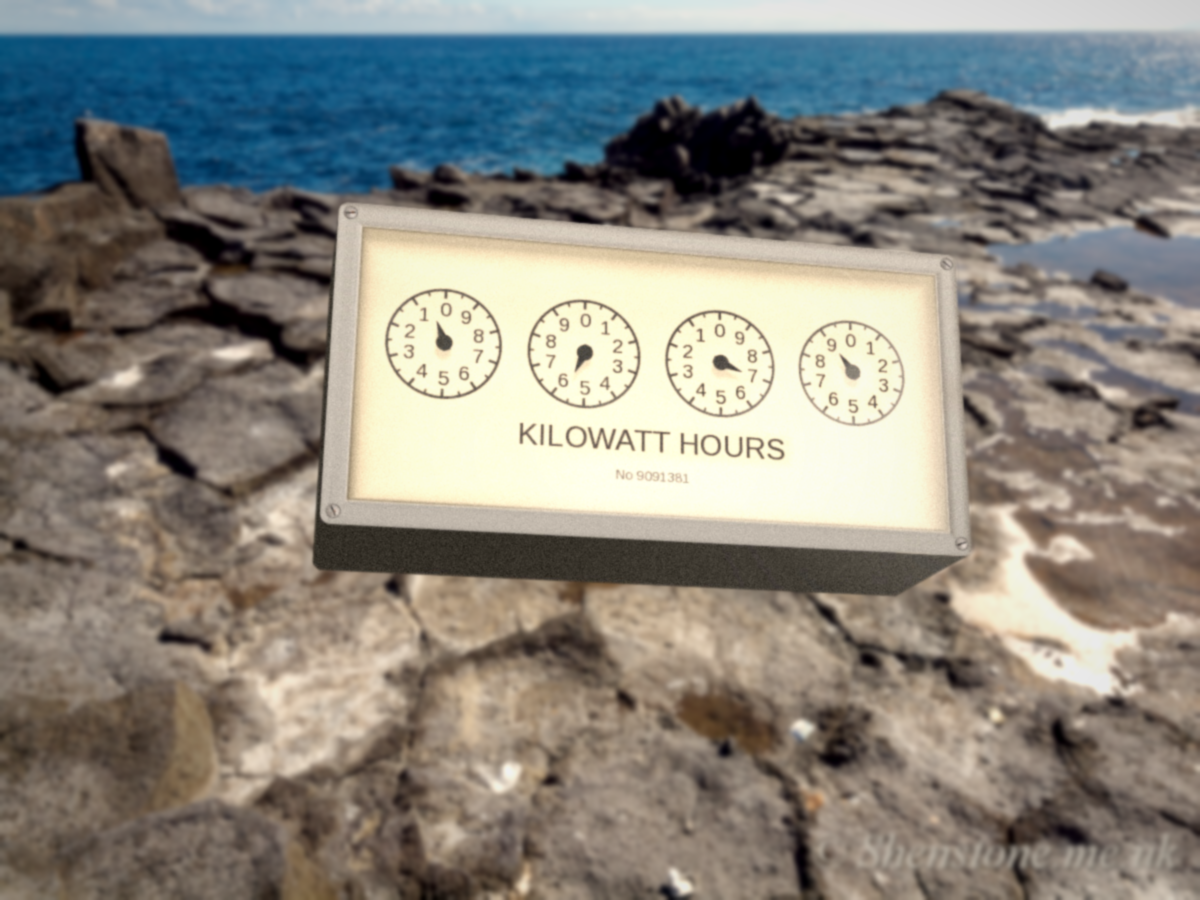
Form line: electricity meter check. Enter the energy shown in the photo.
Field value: 569 kWh
